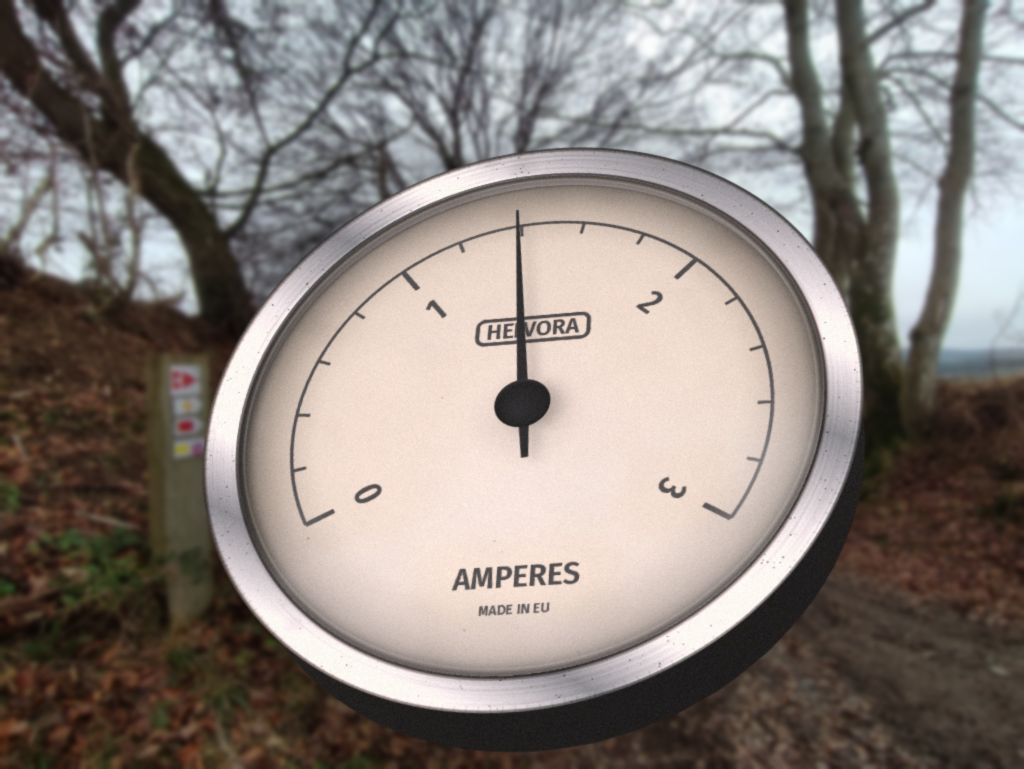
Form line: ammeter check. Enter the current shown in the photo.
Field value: 1.4 A
